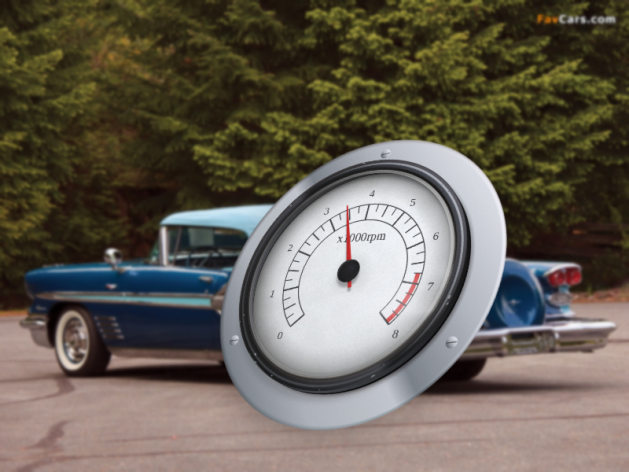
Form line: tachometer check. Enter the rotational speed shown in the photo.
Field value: 3500 rpm
